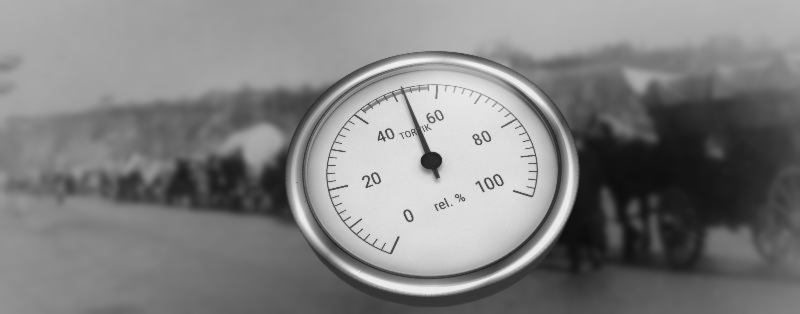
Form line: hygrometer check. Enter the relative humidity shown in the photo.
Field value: 52 %
